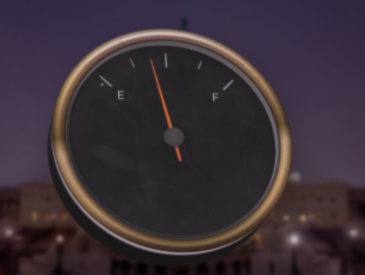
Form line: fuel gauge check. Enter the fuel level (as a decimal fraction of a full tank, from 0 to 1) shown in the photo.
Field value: 0.375
